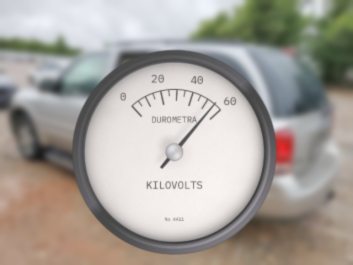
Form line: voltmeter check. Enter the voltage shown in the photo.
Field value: 55 kV
